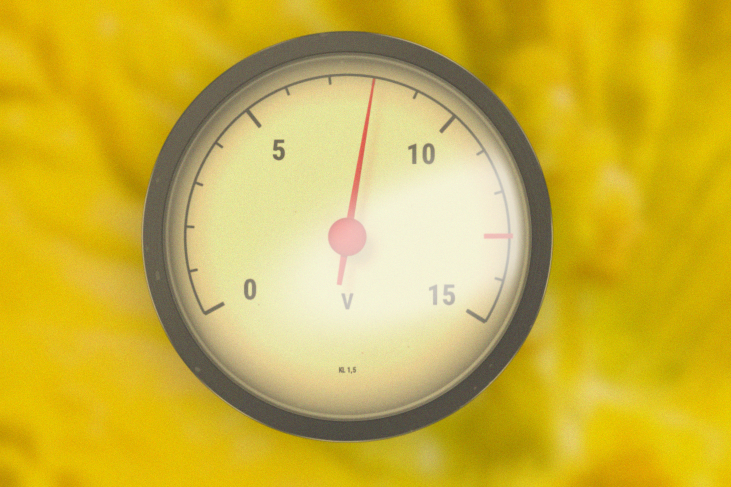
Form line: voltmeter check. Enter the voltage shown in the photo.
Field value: 8 V
